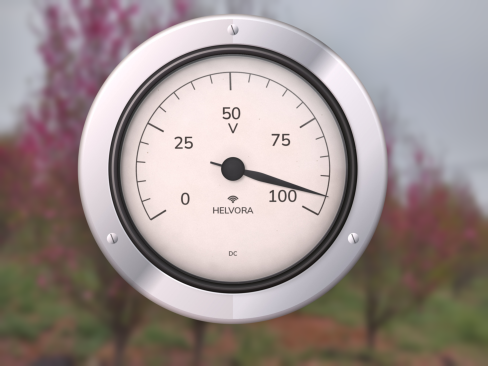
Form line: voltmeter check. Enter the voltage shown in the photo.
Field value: 95 V
